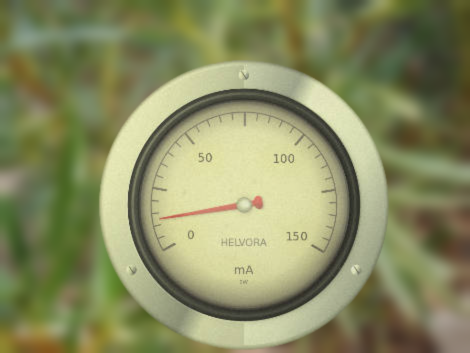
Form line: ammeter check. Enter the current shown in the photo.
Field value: 12.5 mA
